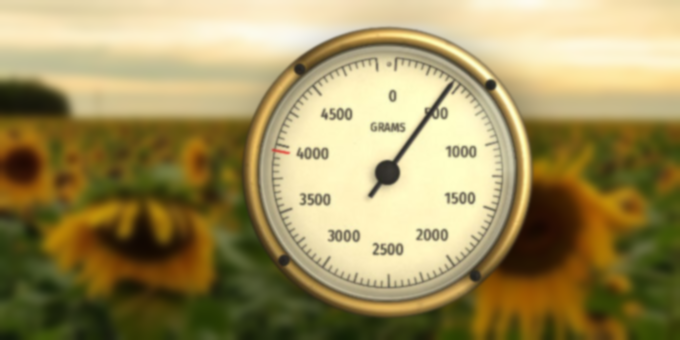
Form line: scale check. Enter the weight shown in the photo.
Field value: 450 g
